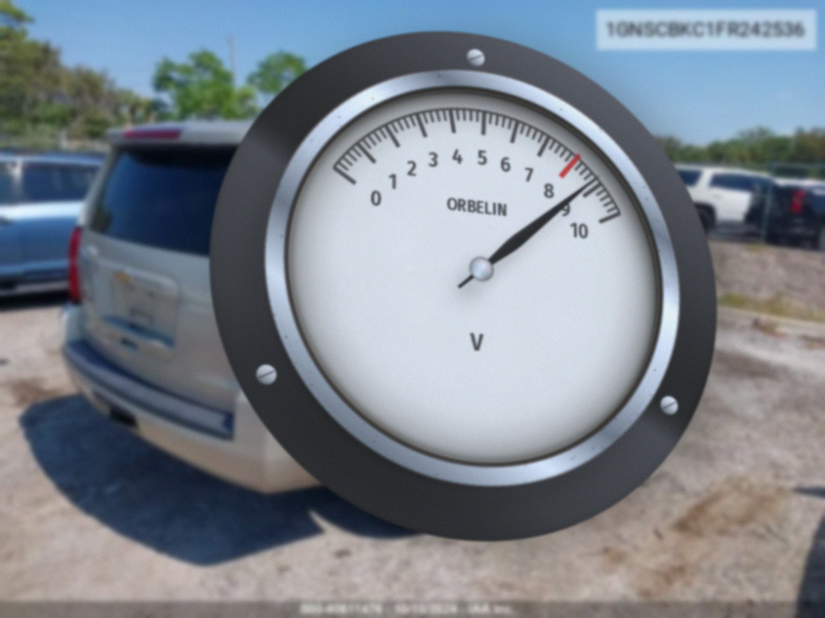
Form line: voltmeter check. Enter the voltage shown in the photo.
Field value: 8.8 V
